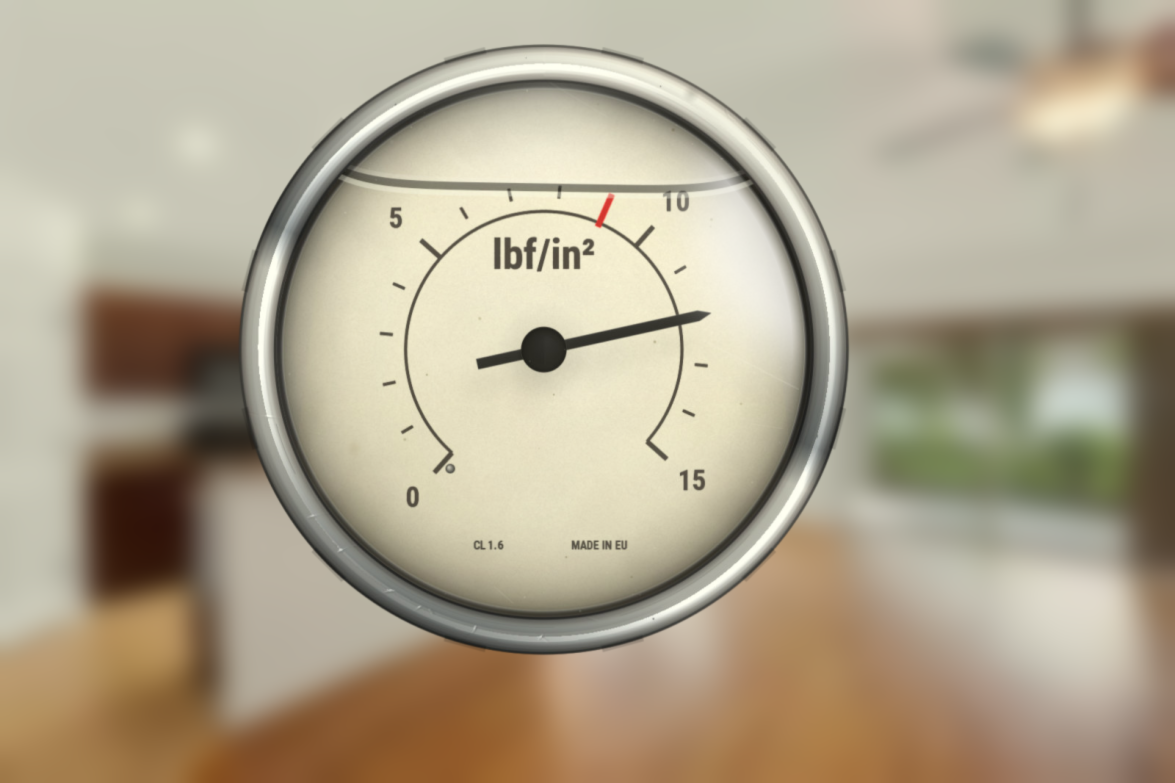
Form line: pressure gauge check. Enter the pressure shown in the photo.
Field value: 12 psi
